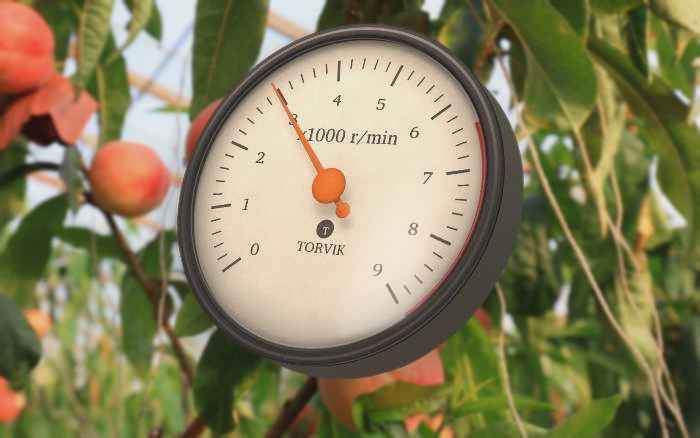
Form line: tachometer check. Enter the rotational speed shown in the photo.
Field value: 3000 rpm
